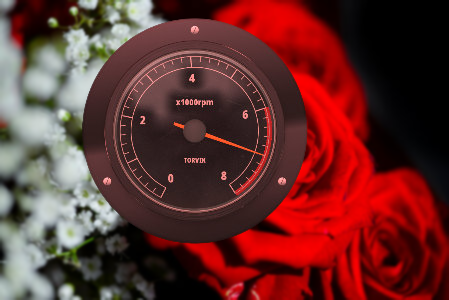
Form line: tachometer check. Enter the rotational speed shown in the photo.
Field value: 7000 rpm
